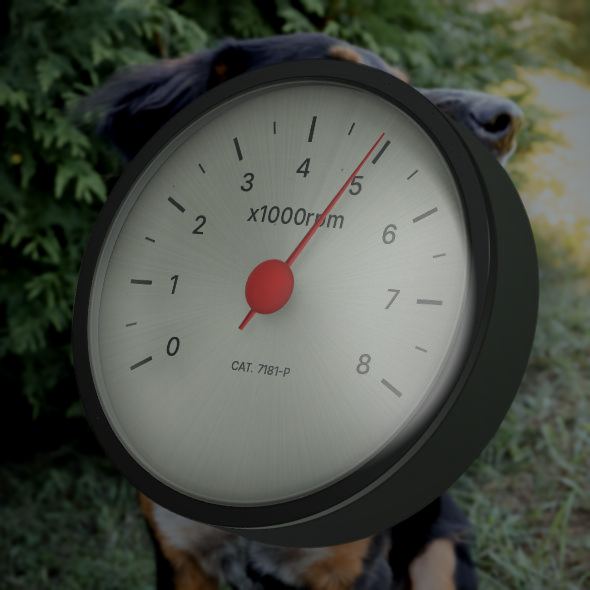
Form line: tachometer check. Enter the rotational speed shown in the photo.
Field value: 5000 rpm
